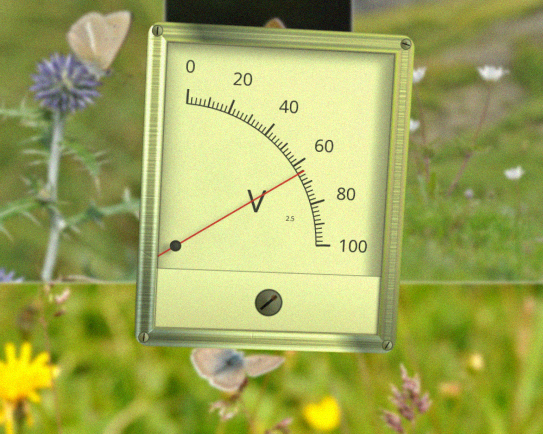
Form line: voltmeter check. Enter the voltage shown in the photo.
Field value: 64 V
